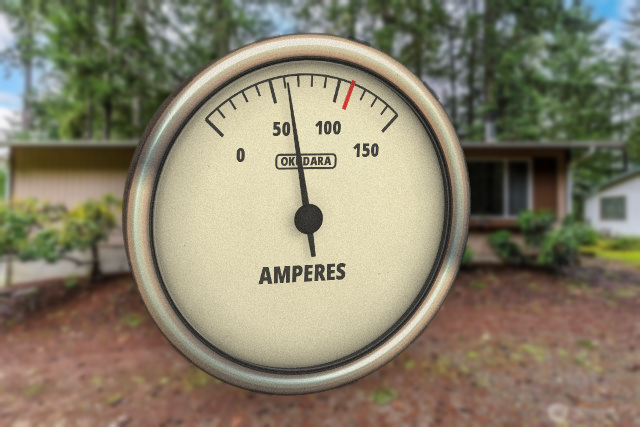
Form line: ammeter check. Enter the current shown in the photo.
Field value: 60 A
